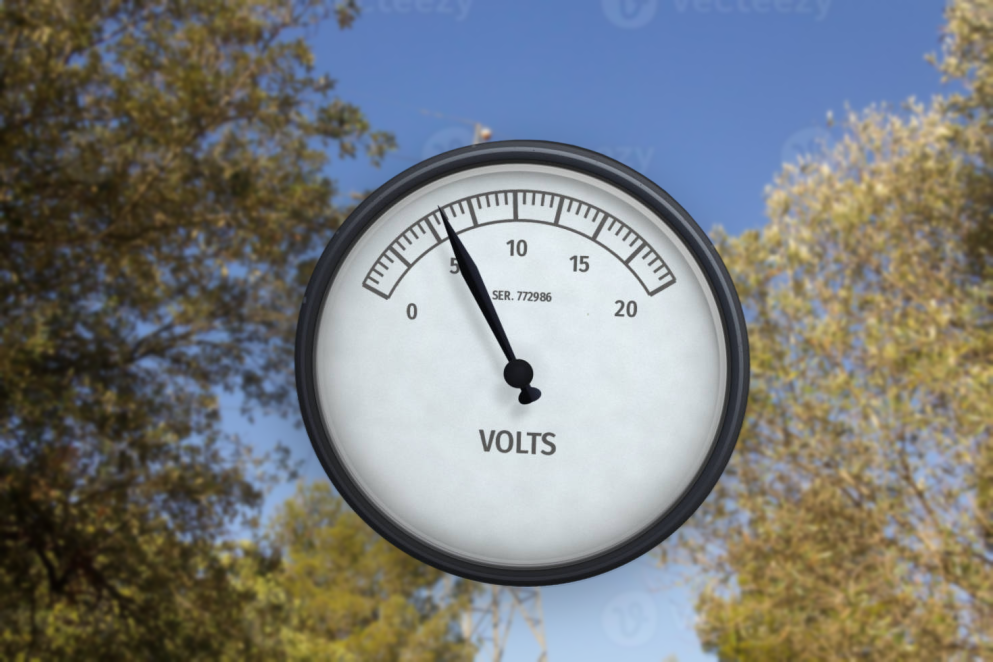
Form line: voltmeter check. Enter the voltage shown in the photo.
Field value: 6 V
